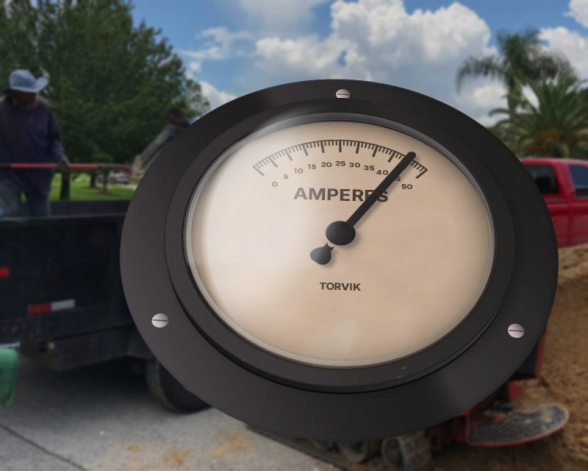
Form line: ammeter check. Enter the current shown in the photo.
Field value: 45 A
